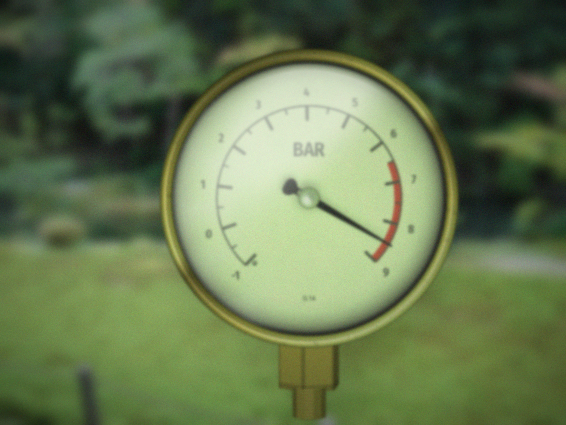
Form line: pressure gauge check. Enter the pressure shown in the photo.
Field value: 8.5 bar
